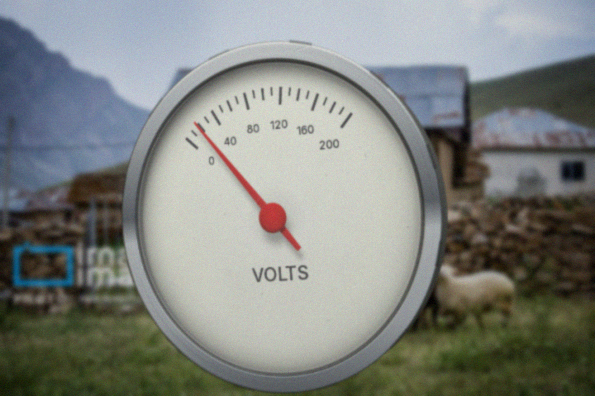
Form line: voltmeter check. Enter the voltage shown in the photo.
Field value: 20 V
